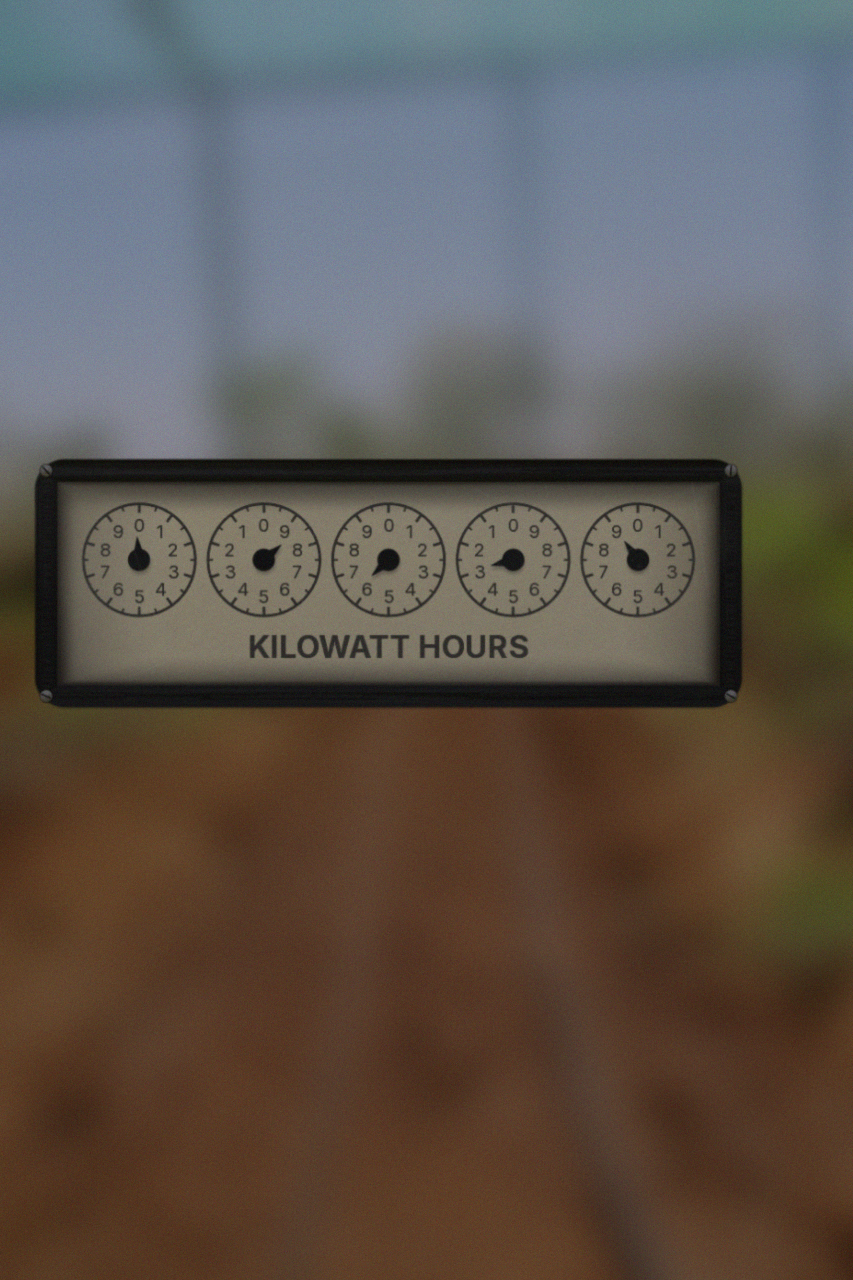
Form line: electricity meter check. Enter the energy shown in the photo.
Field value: 98629 kWh
